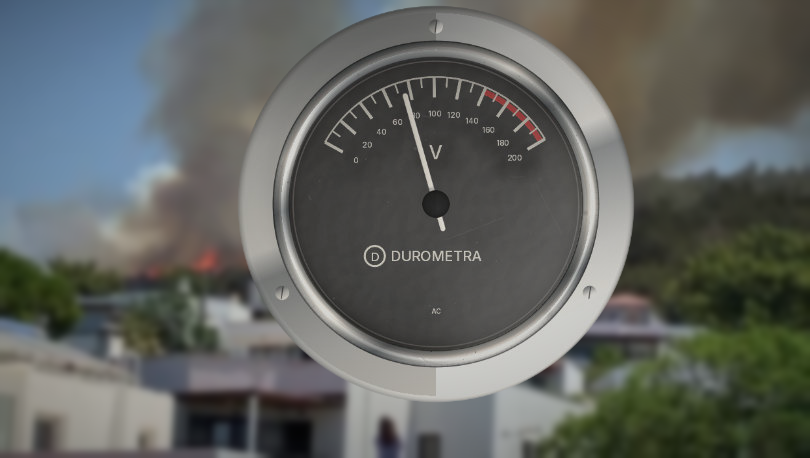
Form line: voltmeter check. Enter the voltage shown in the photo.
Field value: 75 V
